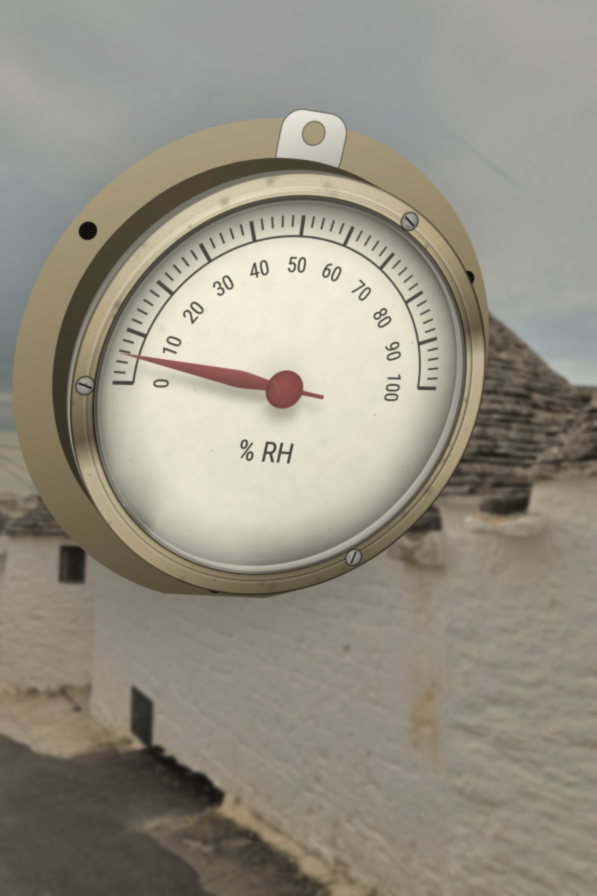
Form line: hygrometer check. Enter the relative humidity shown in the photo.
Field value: 6 %
